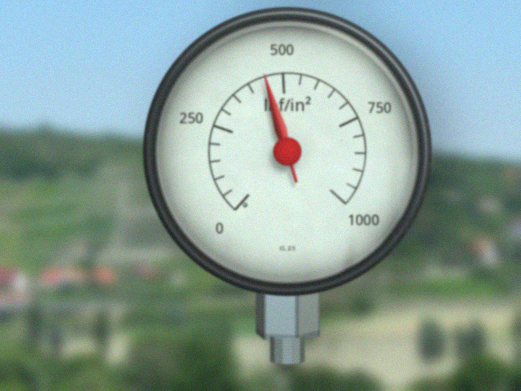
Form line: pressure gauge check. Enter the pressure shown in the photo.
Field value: 450 psi
